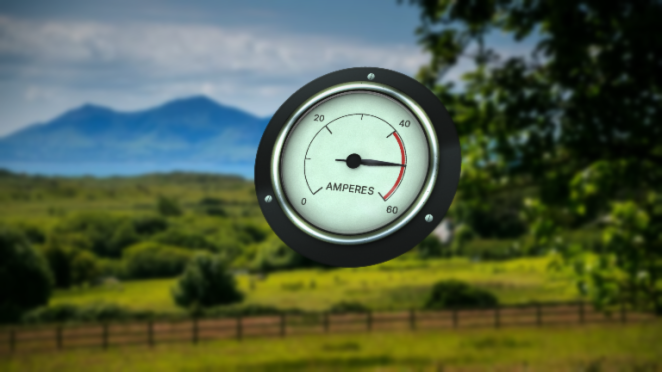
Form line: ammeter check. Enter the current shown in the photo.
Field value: 50 A
